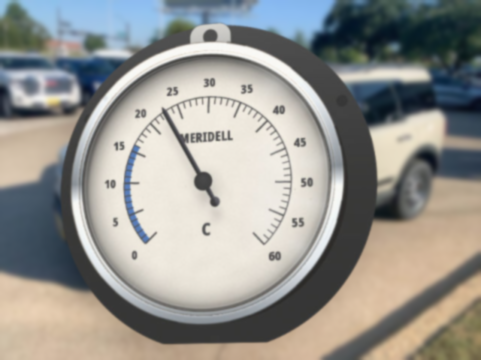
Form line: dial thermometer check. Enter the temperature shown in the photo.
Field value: 23 °C
